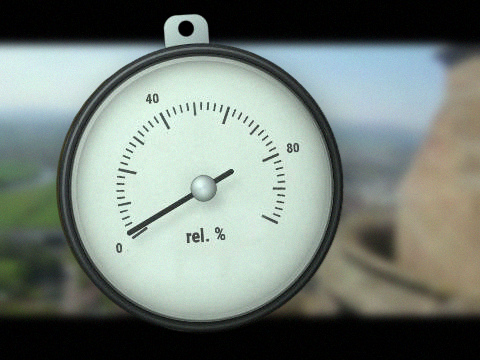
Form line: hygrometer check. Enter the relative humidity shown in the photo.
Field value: 2 %
